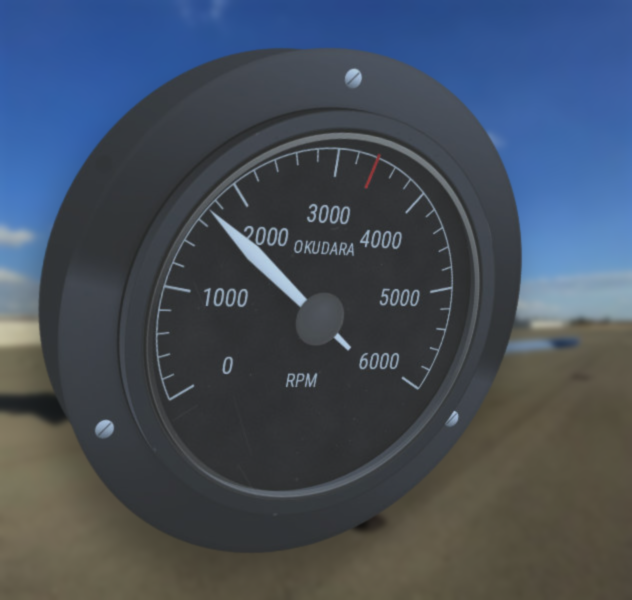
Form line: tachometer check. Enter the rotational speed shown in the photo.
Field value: 1700 rpm
